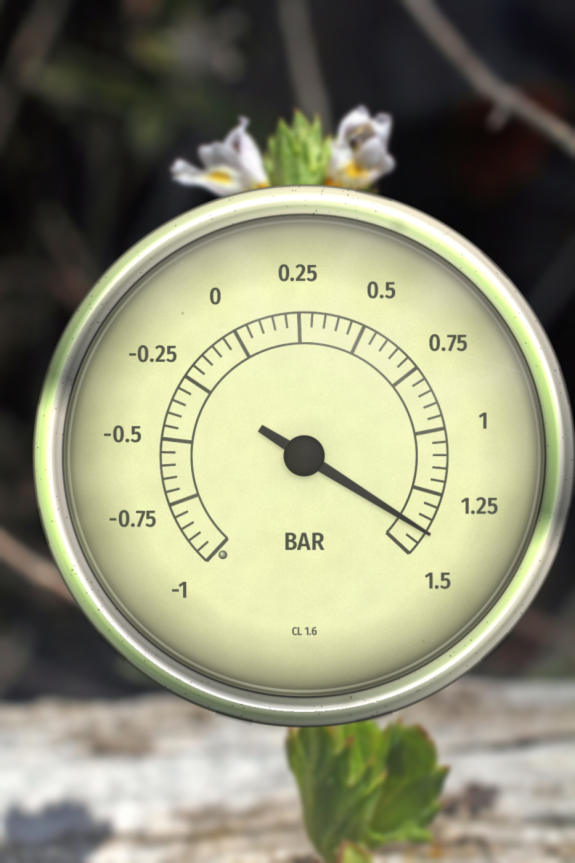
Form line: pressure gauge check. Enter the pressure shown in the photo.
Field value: 1.4 bar
